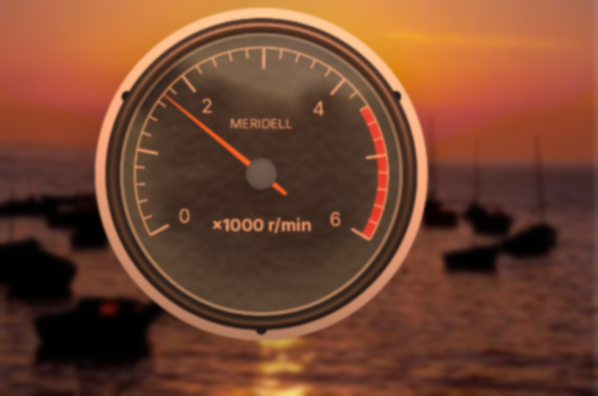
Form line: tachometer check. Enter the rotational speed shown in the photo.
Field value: 1700 rpm
